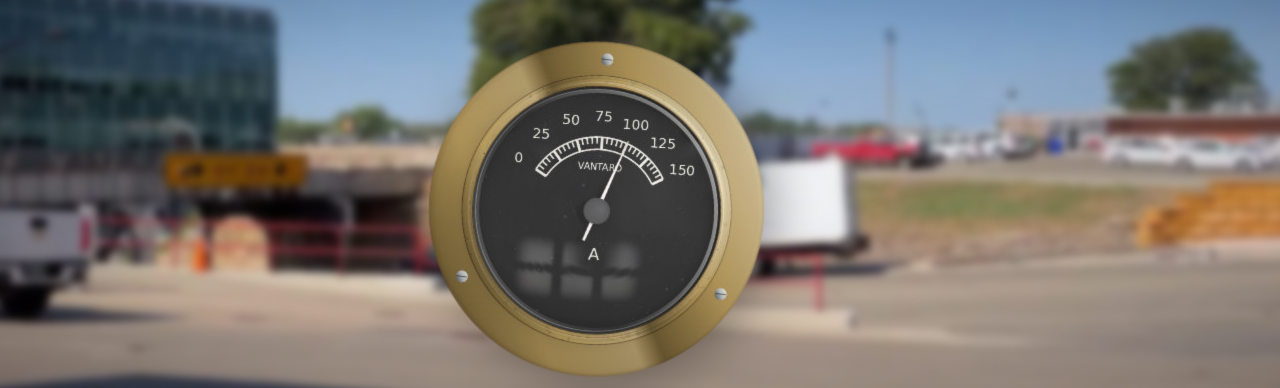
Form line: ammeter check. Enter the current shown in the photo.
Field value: 100 A
